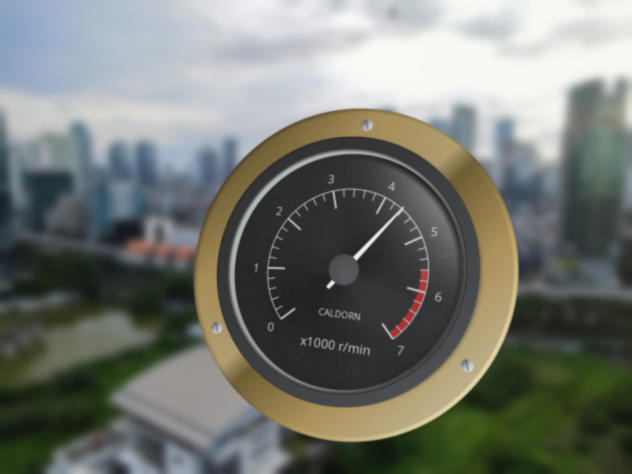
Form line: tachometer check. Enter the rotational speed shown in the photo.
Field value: 4400 rpm
